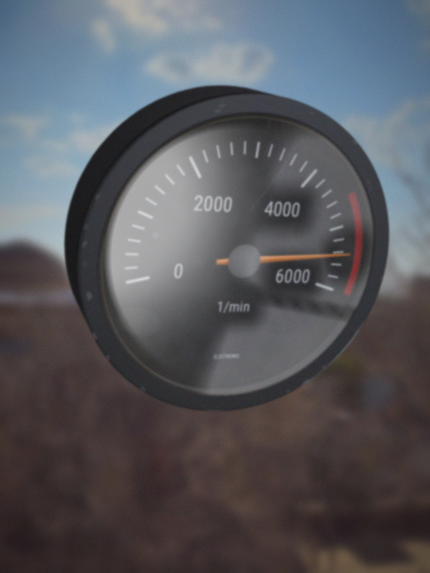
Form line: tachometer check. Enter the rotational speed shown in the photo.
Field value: 5400 rpm
